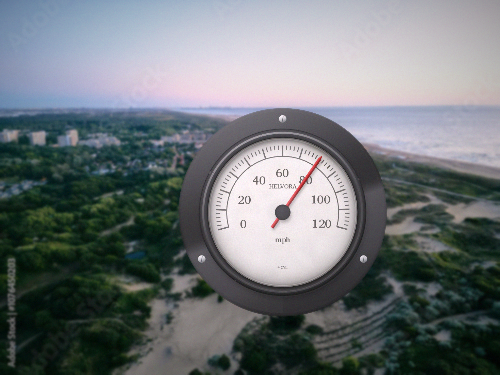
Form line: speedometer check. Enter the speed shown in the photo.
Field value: 80 mph
